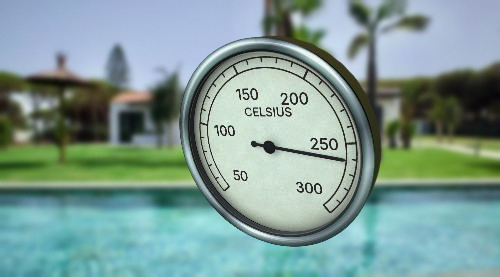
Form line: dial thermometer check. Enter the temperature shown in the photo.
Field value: 260 °C
